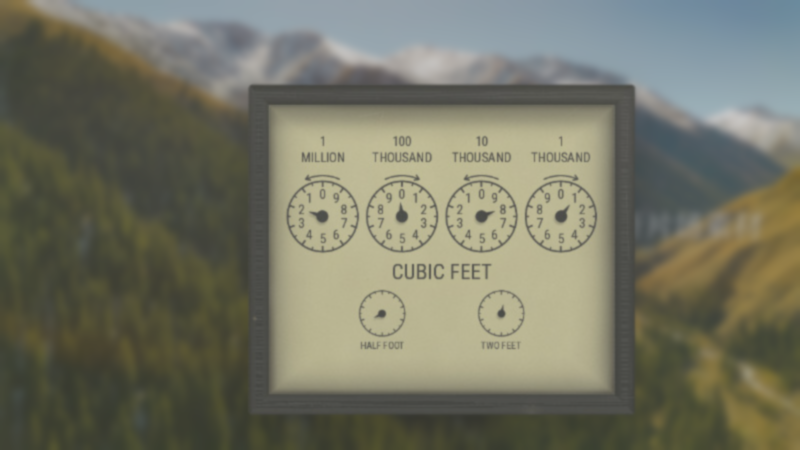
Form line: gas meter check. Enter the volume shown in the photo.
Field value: 198100 ft³
